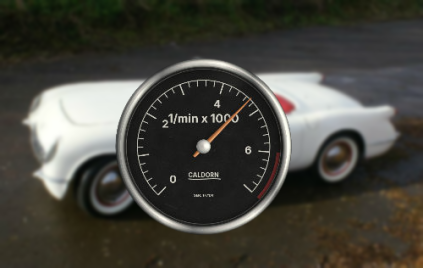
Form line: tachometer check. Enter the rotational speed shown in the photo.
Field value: 4700 rpm
